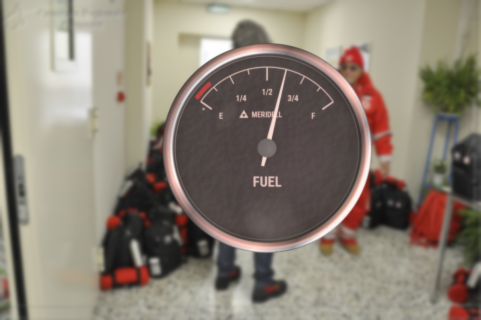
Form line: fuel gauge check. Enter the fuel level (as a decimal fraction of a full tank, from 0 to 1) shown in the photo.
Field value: 0.625
